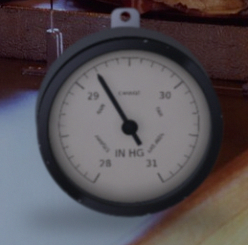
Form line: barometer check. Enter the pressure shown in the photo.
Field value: 29.2 inHg
